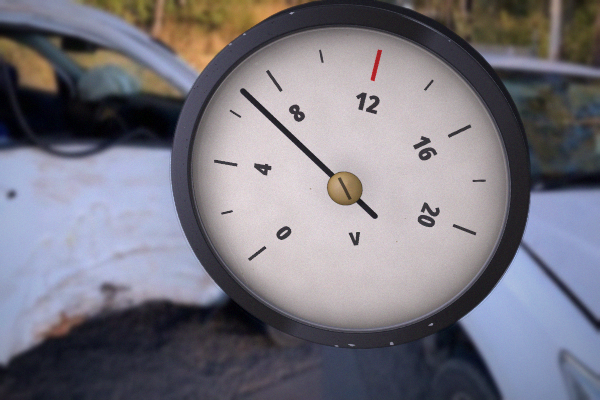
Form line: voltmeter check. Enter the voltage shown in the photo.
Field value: 7 V
